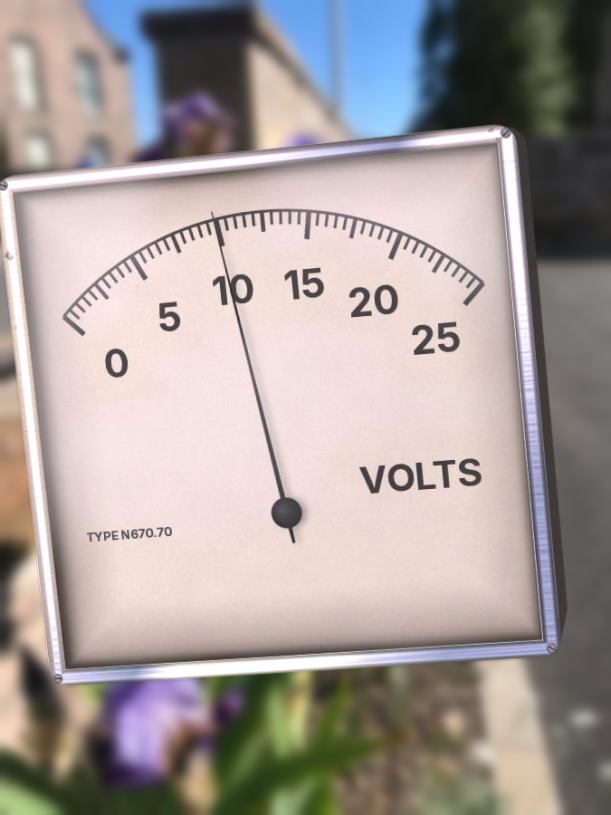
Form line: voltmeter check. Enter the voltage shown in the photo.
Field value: 10 V
